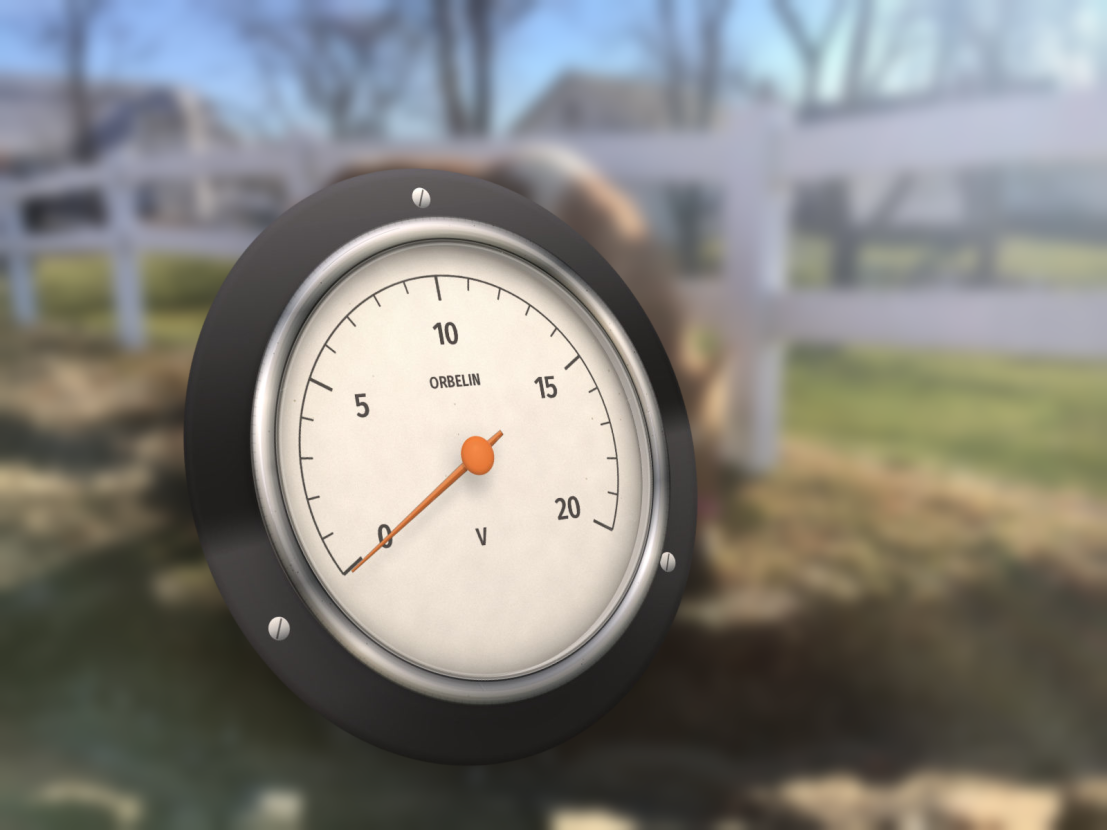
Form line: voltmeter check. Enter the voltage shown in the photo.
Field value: 0 V
